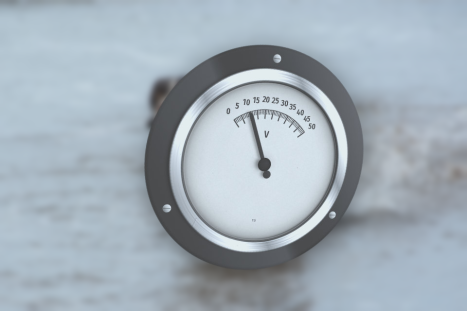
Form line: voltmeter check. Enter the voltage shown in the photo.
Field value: 10 V
